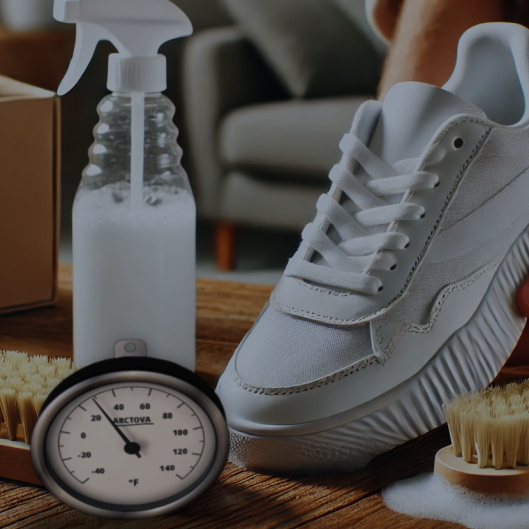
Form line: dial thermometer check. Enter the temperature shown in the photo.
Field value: 30 °F
